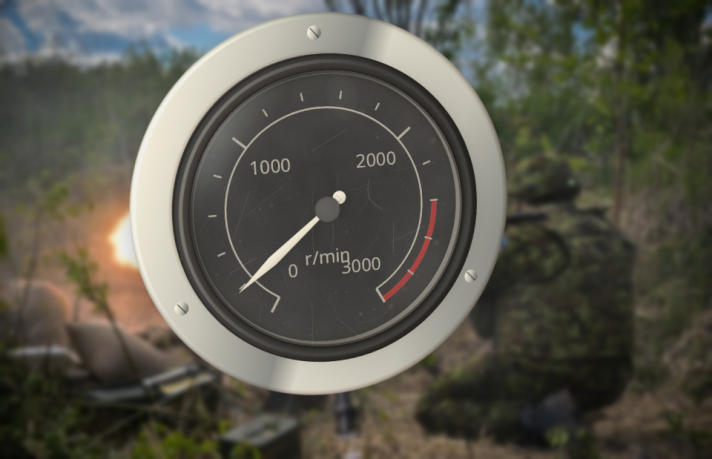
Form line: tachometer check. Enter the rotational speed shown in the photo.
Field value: 200 rpm
